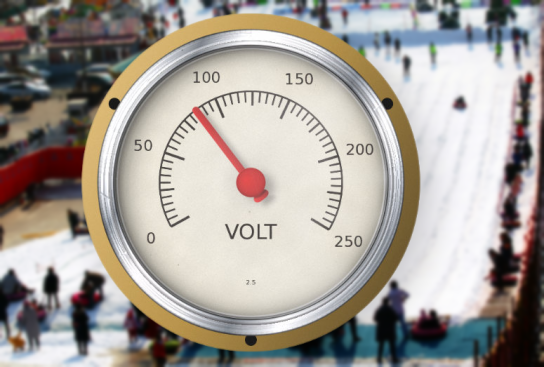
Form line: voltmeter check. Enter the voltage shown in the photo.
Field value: 85 V
